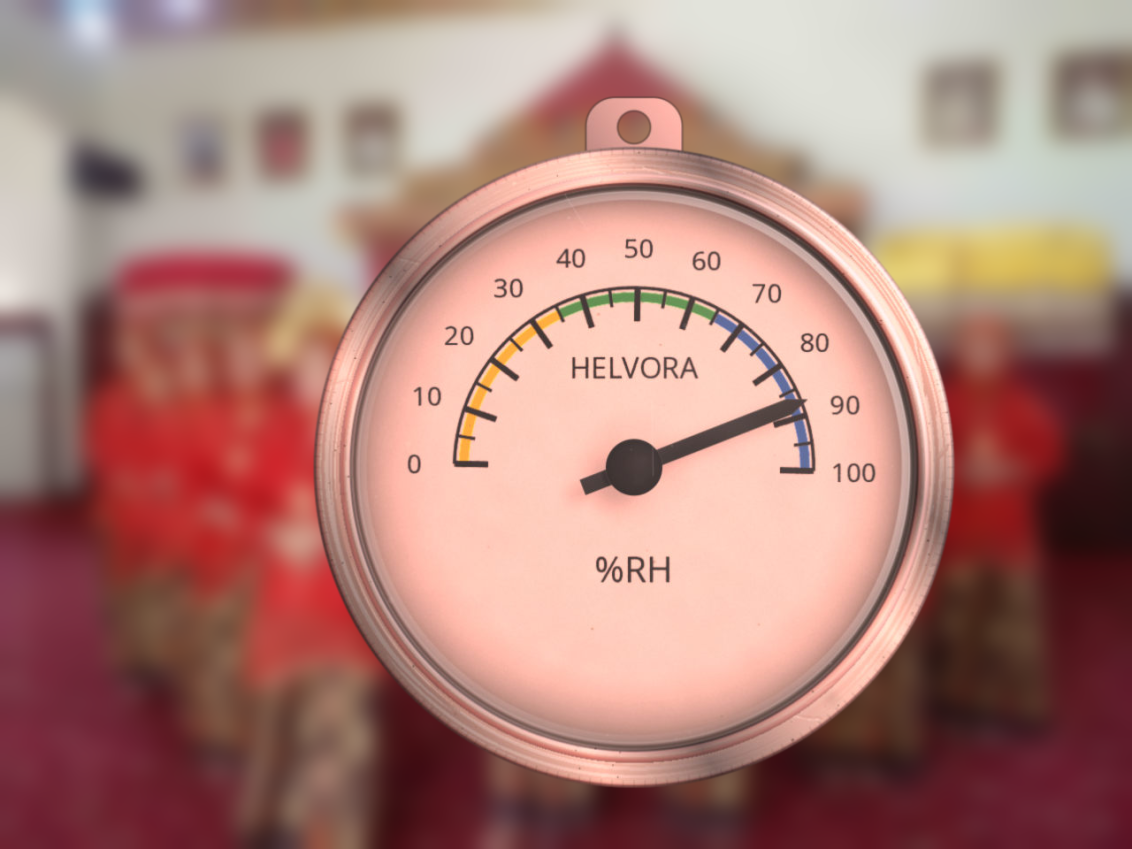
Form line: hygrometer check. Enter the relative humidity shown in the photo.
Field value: 87.5 %
